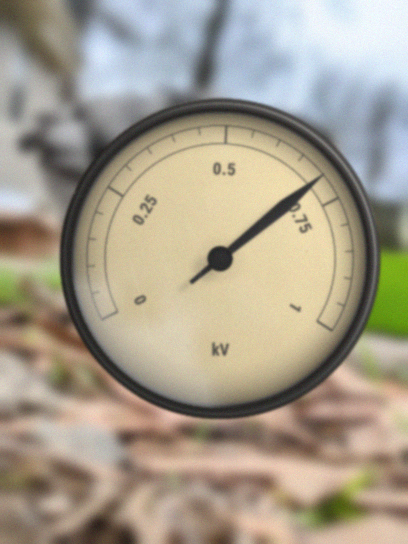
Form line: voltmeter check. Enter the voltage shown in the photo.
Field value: 0.7 kV
